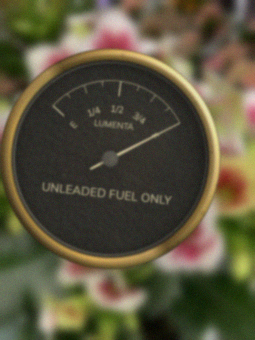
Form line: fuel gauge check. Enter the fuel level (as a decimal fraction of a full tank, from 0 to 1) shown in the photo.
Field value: 1
